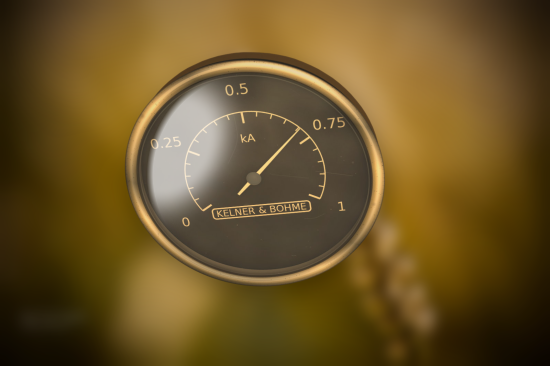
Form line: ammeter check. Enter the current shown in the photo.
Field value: 0.7 kA
